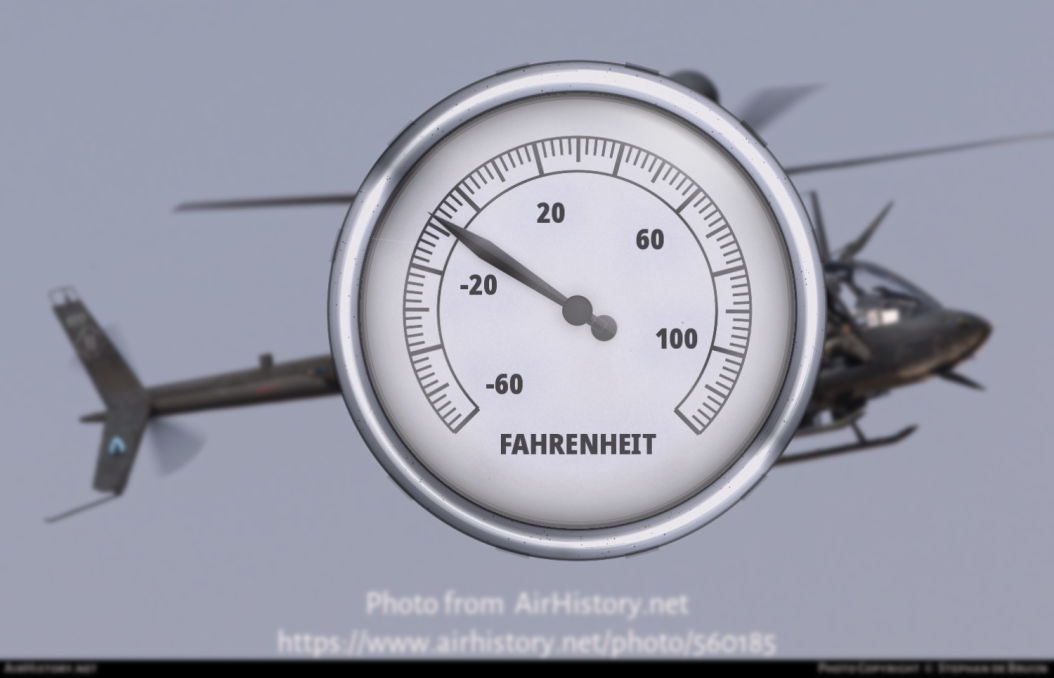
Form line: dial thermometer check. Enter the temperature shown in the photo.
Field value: -8 °F
